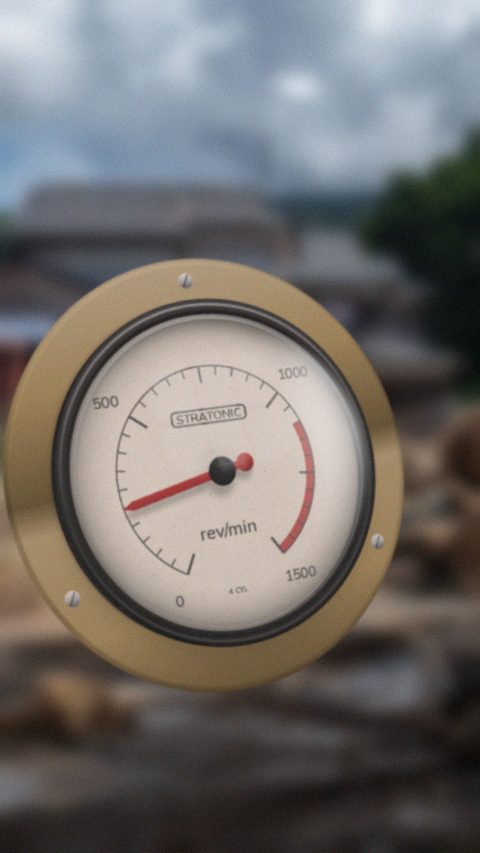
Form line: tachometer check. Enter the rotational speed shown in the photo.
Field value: 250 rpm
